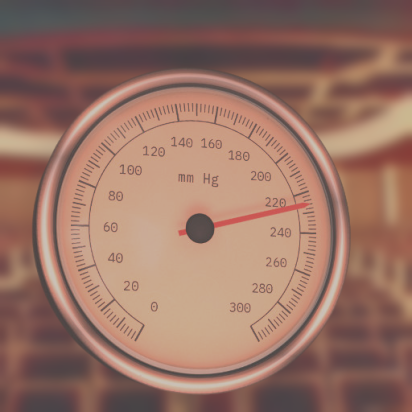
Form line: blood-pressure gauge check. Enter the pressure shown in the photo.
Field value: 226 mmHg
